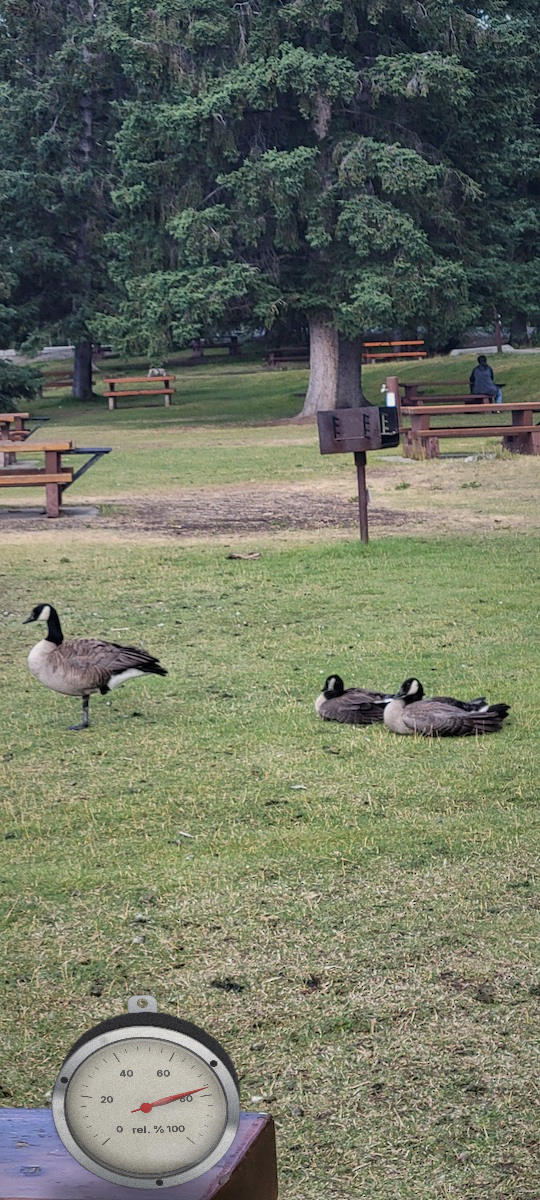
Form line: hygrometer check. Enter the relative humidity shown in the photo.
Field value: 76 %
